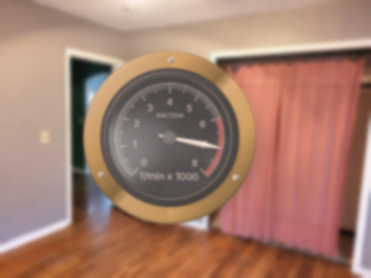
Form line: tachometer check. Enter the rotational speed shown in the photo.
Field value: 7000 rpm
